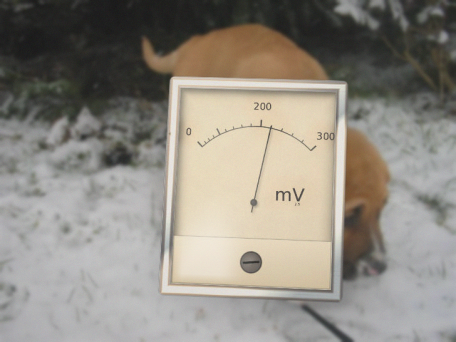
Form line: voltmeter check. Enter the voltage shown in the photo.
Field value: 220 mV
